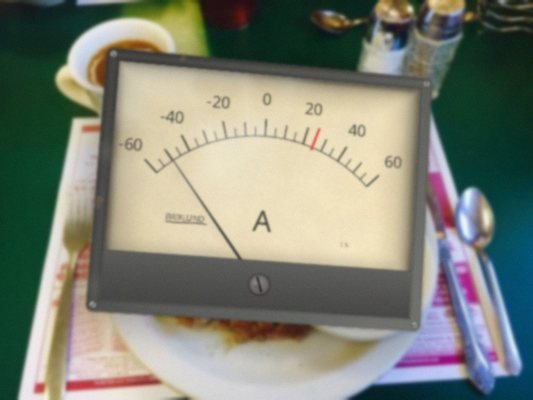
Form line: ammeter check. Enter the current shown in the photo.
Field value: -50 A
